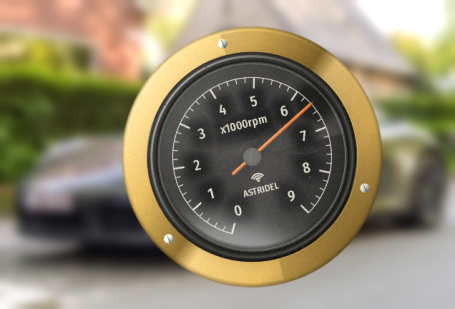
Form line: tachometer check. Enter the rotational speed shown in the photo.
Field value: 6400 rpm
